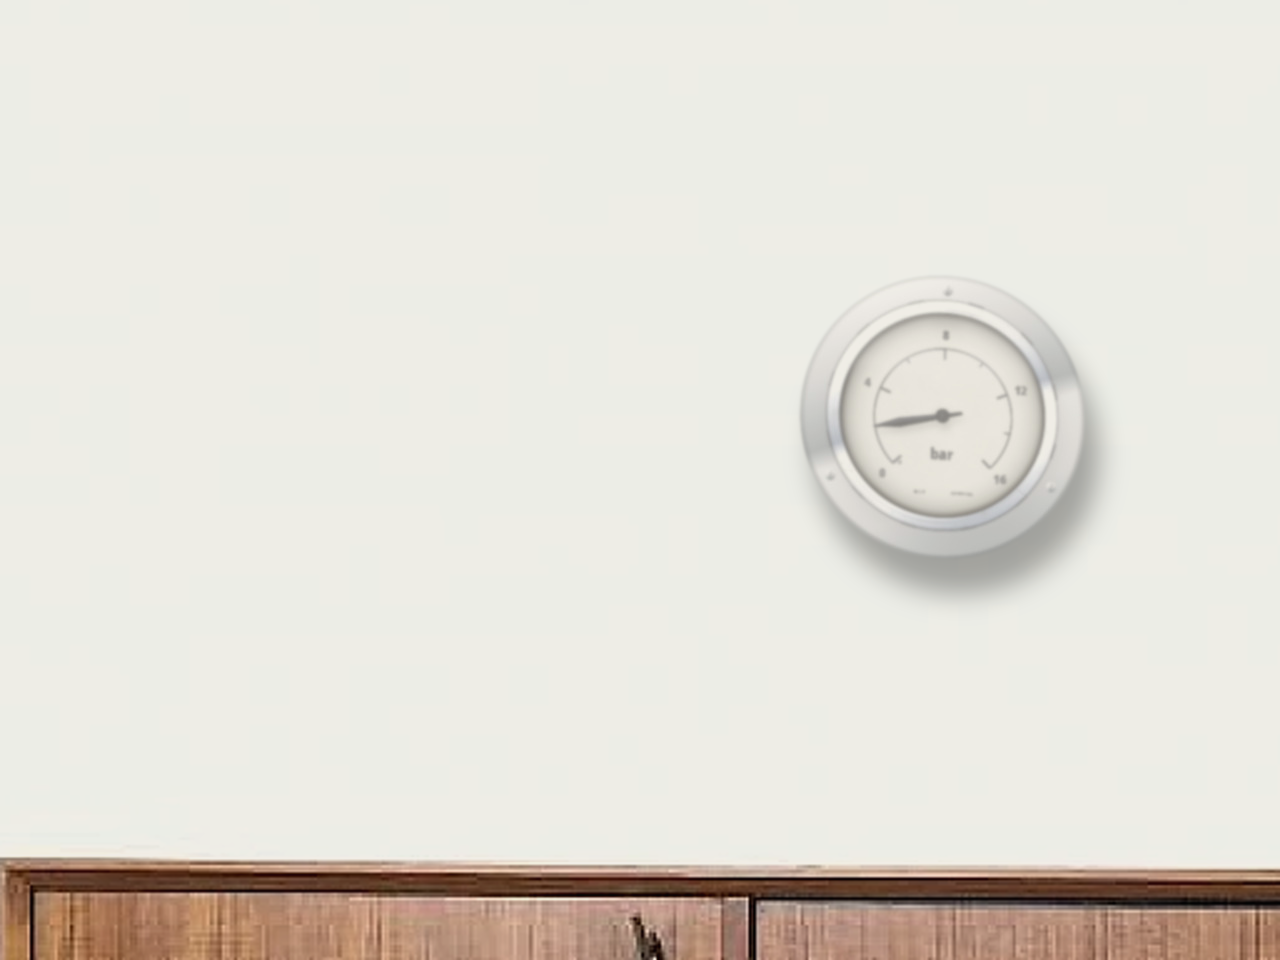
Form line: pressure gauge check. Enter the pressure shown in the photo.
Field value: 2 bar
